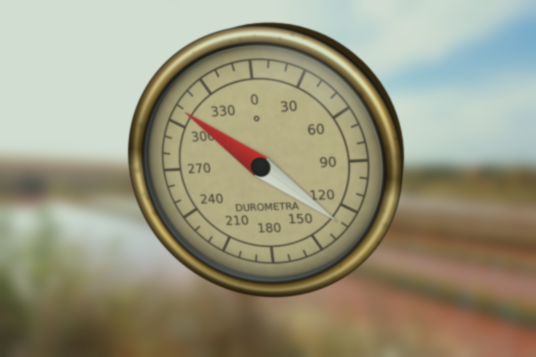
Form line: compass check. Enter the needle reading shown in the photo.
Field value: 310 °
